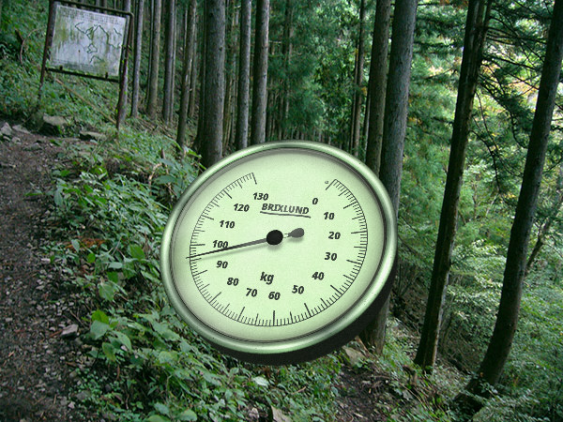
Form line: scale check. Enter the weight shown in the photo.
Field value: 95 kg
